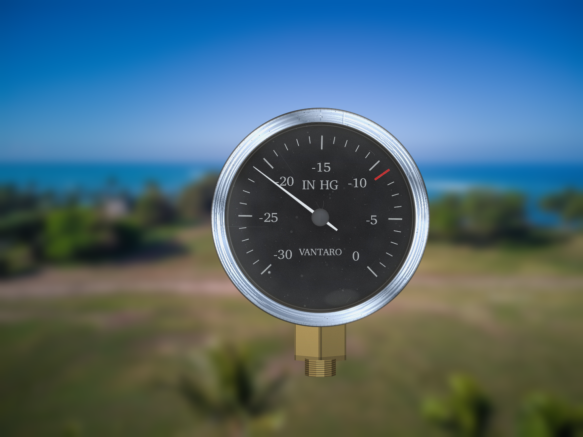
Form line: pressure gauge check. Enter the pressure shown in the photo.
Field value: -21 inHg
